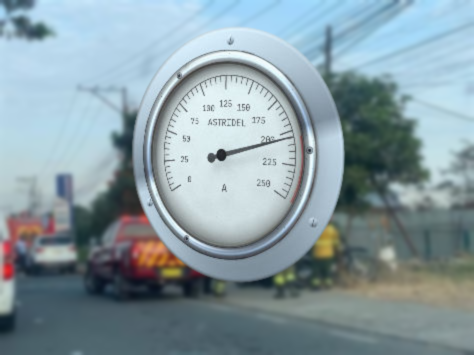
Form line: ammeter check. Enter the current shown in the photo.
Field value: 205 A
